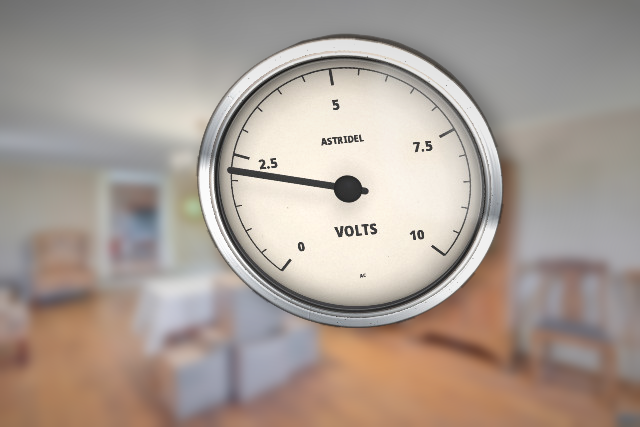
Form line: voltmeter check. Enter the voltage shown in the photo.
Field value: 2.25 V
